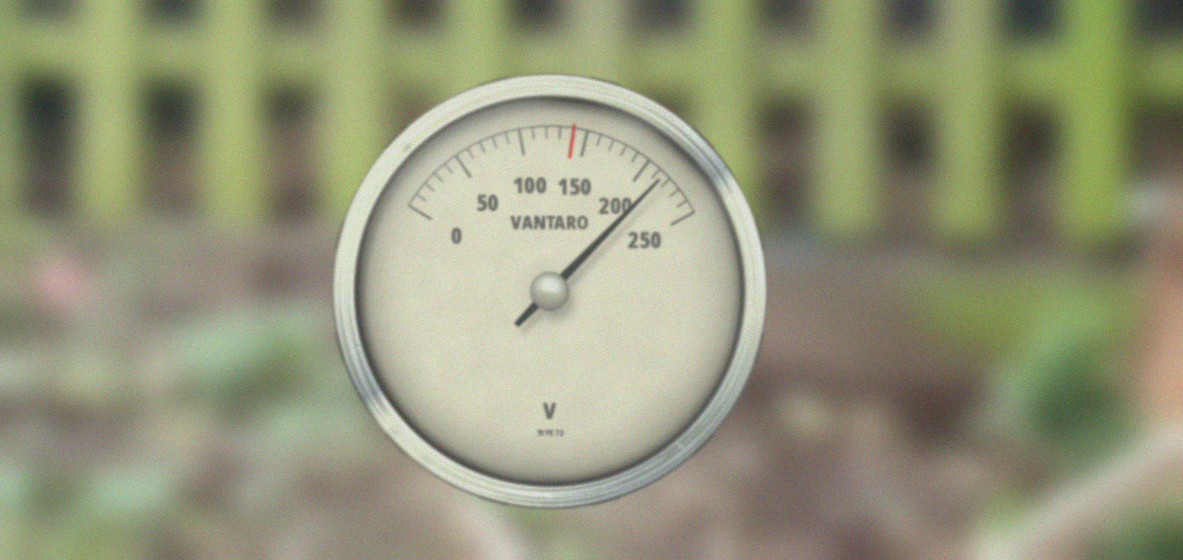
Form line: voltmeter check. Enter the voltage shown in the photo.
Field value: 215 V
